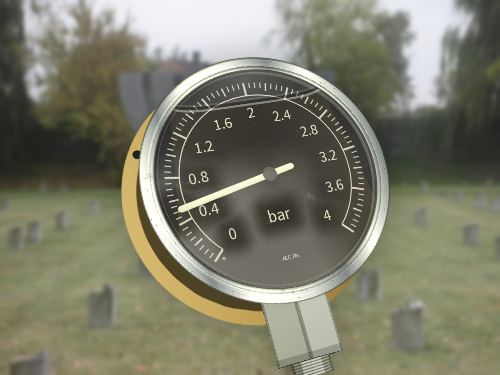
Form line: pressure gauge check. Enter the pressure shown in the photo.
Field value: 0.5 bar
